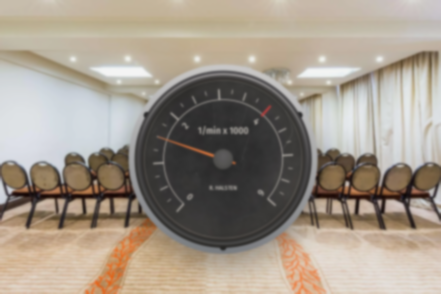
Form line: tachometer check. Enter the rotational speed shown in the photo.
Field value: 1500 rpm
